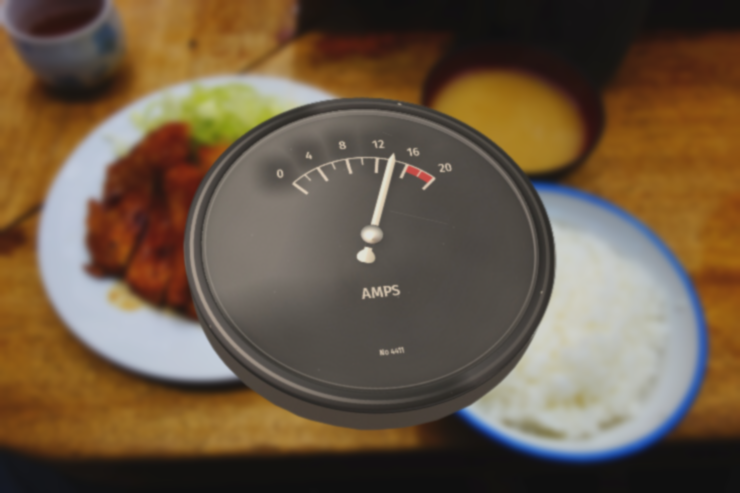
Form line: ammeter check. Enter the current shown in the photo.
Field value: 14 A
